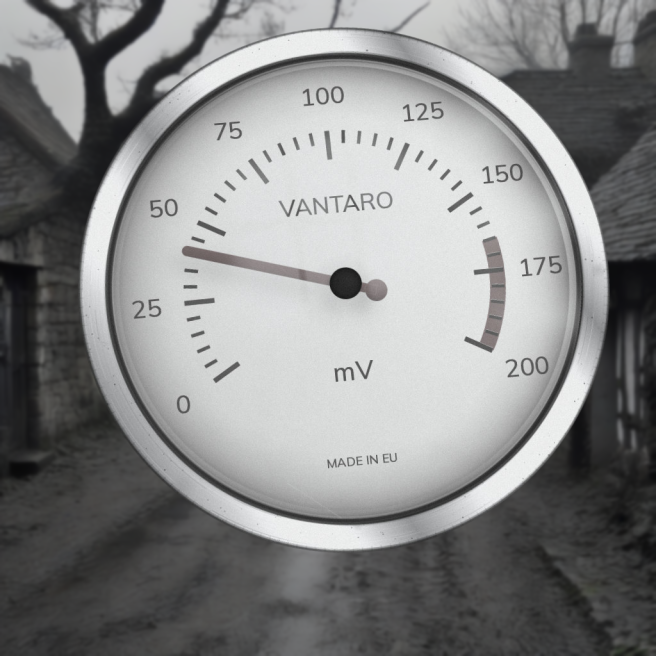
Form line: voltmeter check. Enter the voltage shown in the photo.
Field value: 40 mV
